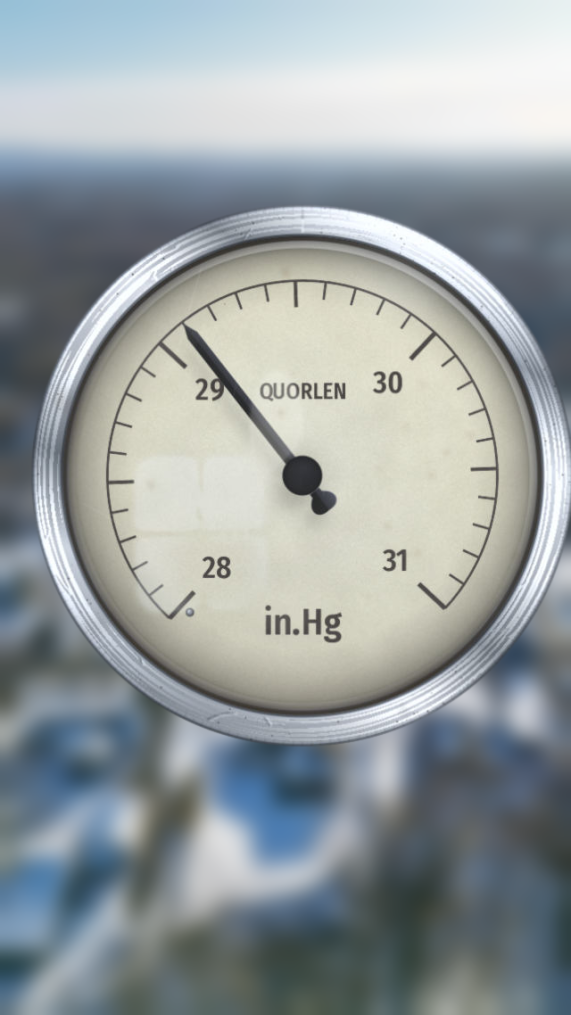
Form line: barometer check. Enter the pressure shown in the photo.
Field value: 29.1 inHg
